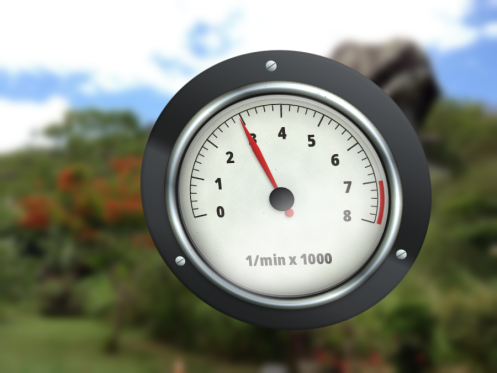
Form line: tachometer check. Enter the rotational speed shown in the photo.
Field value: 3000 rpm
